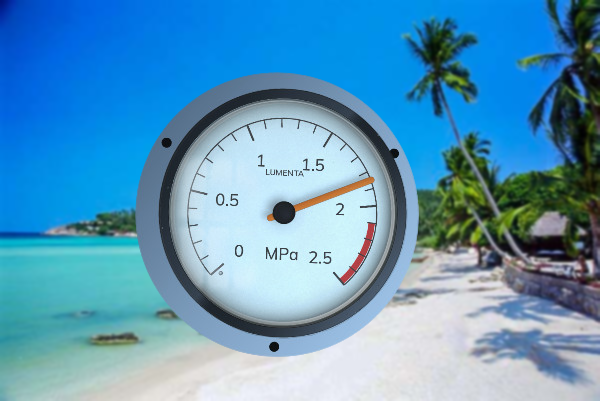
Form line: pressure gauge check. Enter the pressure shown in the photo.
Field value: 1.85 MPa
